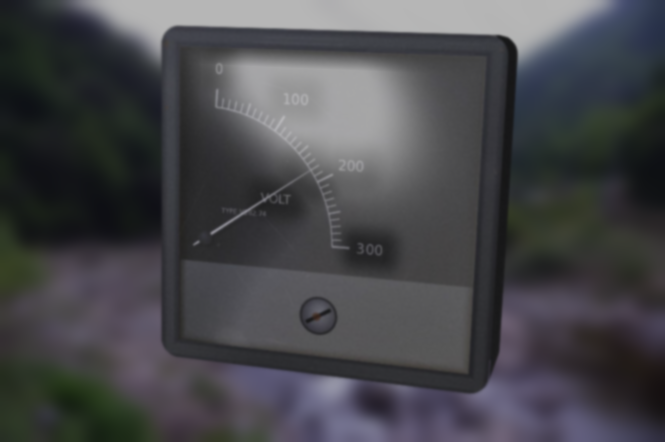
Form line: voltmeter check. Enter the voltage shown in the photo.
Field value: 180 V
